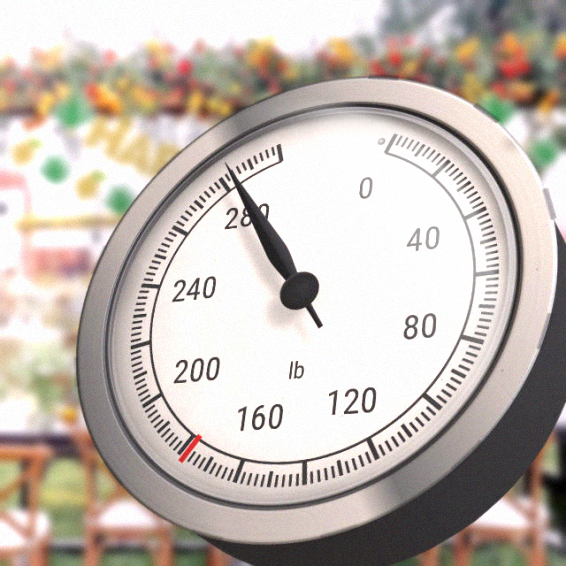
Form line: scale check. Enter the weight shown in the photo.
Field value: 284 lb
